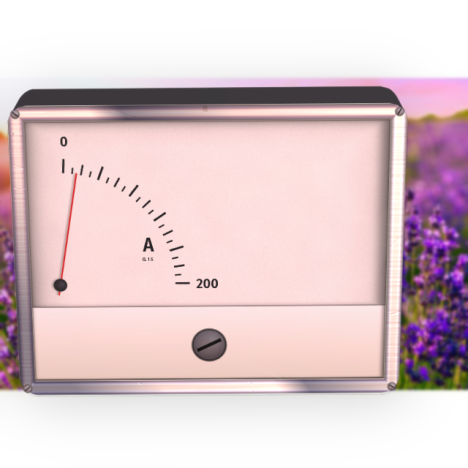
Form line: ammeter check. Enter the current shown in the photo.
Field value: 15 A
